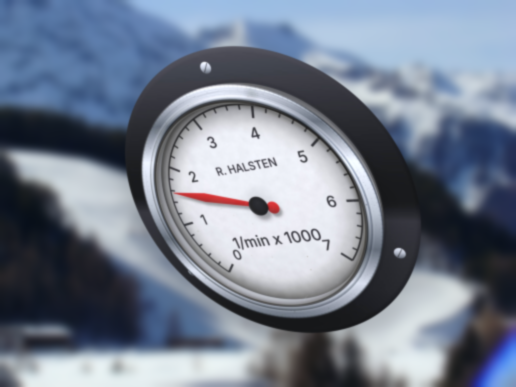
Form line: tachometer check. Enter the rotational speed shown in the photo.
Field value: 1600 rpm
